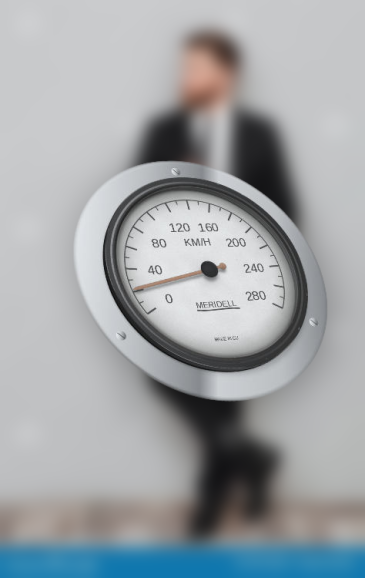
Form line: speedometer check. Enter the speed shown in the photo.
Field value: 20 km/h
